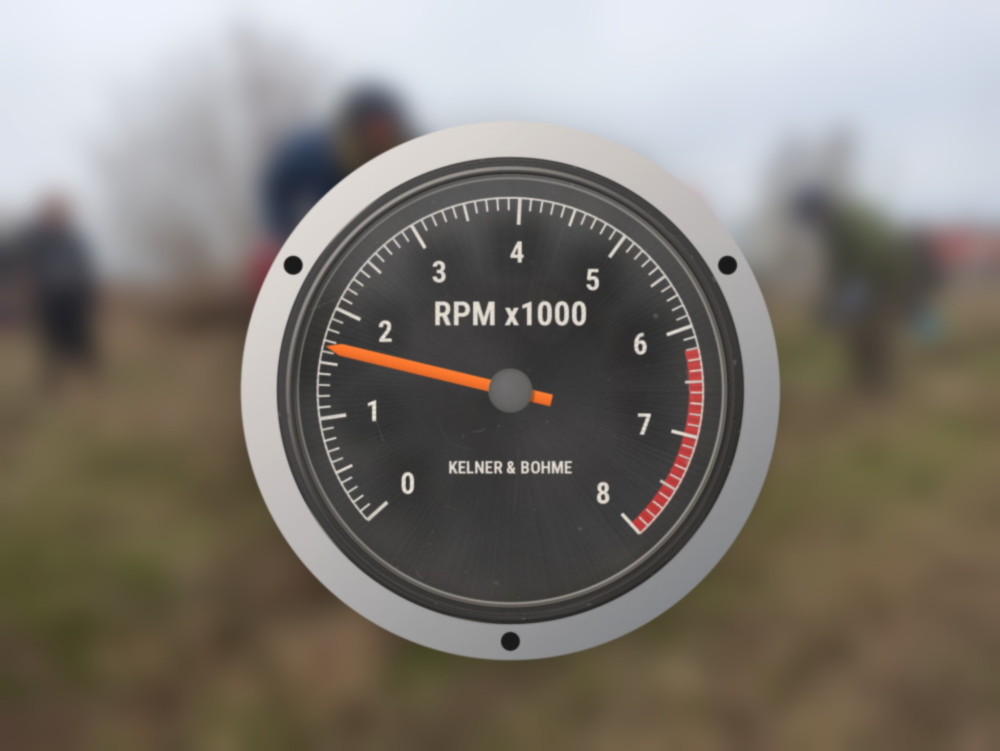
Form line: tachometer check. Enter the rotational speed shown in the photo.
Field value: 1650 rpm
